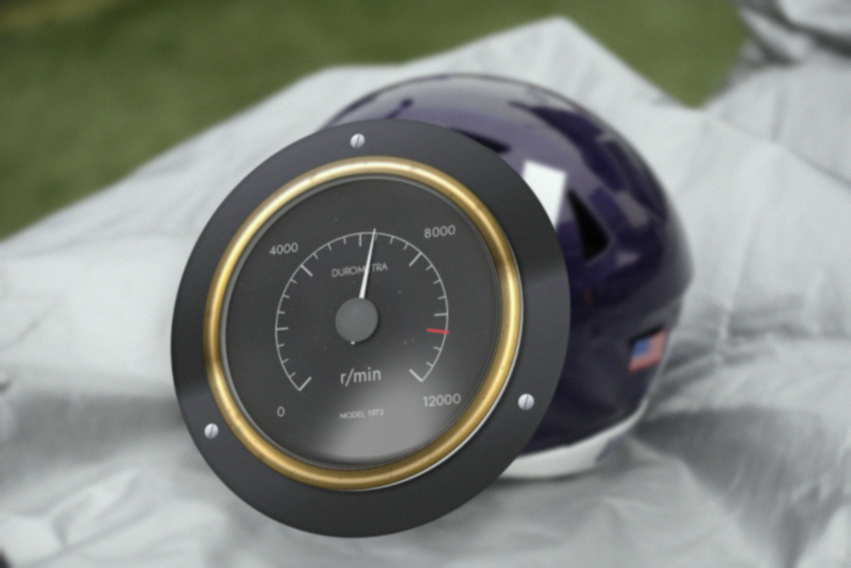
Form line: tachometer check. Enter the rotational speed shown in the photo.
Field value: 6500 rpm
